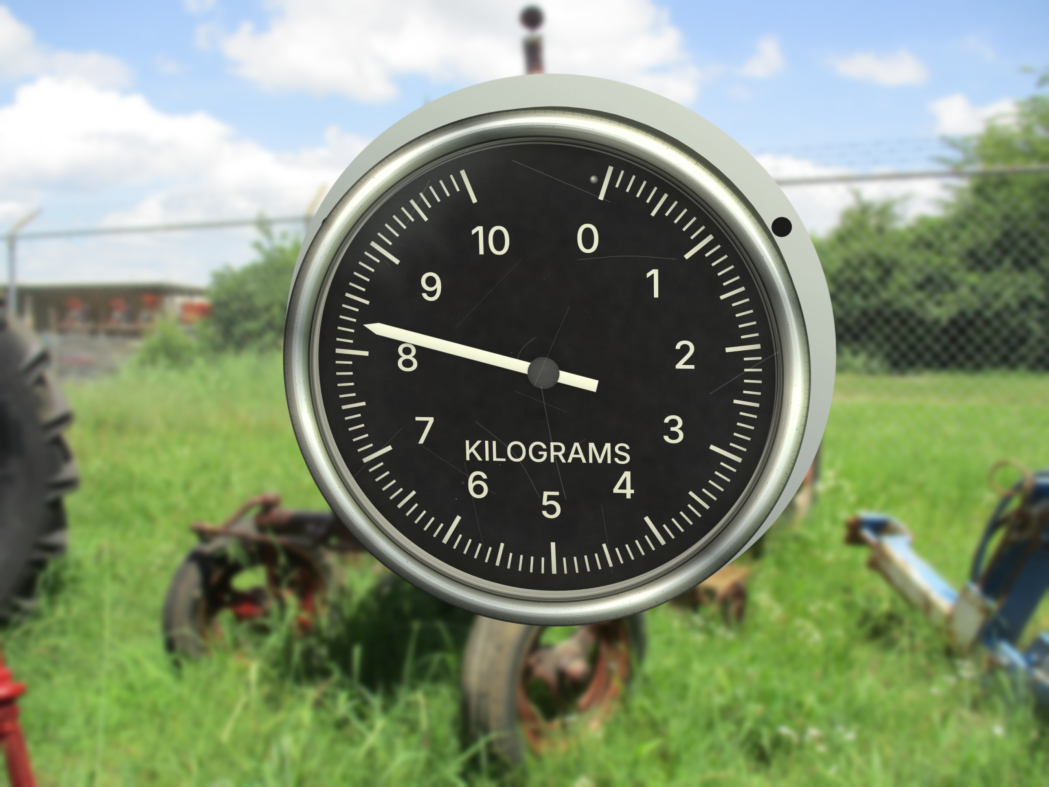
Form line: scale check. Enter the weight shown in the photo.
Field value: 8.3 kg
